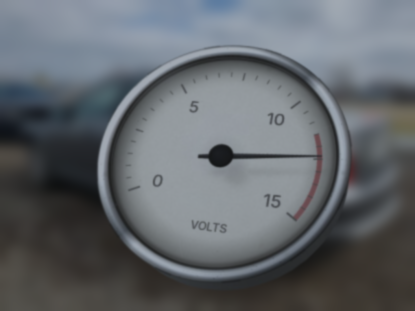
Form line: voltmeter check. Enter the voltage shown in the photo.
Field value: 12.5 V
